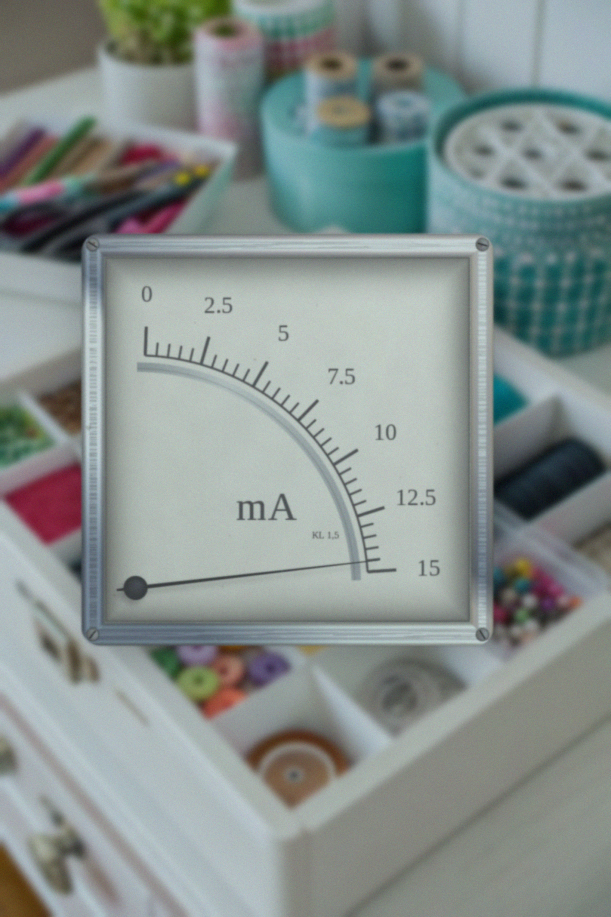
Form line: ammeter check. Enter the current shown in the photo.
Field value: 14.5 mA
